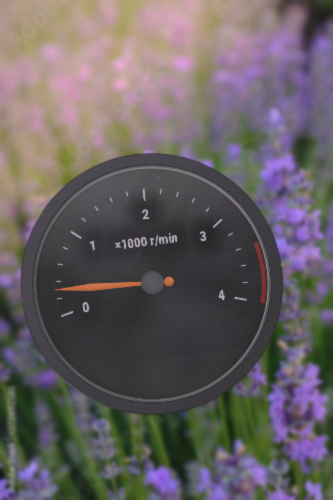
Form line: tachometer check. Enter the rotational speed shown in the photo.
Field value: 300 rpm
